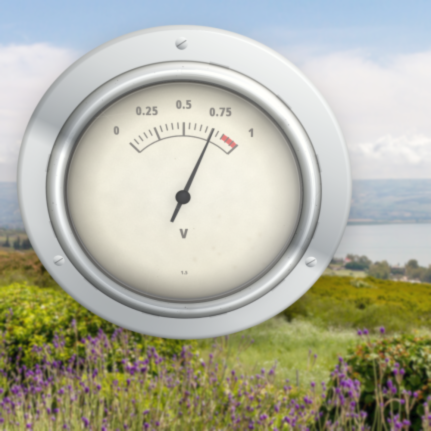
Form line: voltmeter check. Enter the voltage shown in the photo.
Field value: 0.75 V
